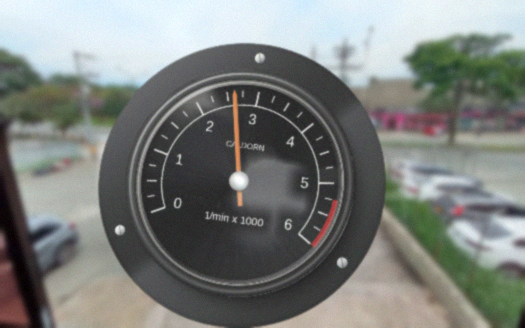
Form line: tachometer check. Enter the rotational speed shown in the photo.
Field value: 2625 rpm
